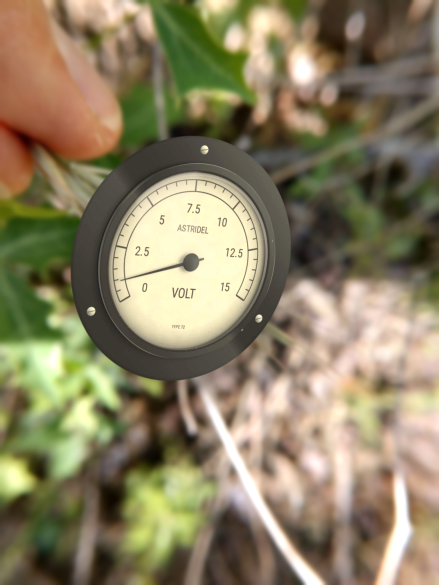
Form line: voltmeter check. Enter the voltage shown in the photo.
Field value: 1 V
